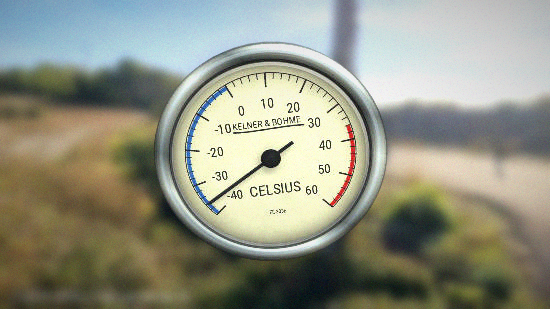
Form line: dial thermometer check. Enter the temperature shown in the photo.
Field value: -36 °C
